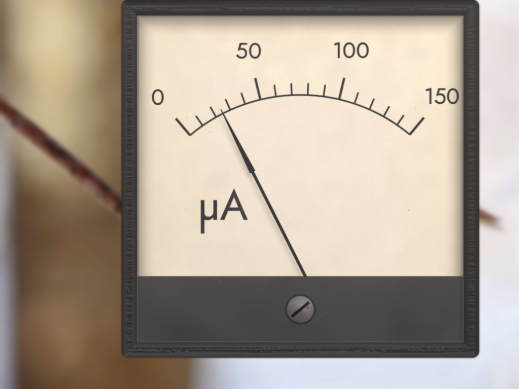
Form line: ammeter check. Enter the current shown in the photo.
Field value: 25 µA
